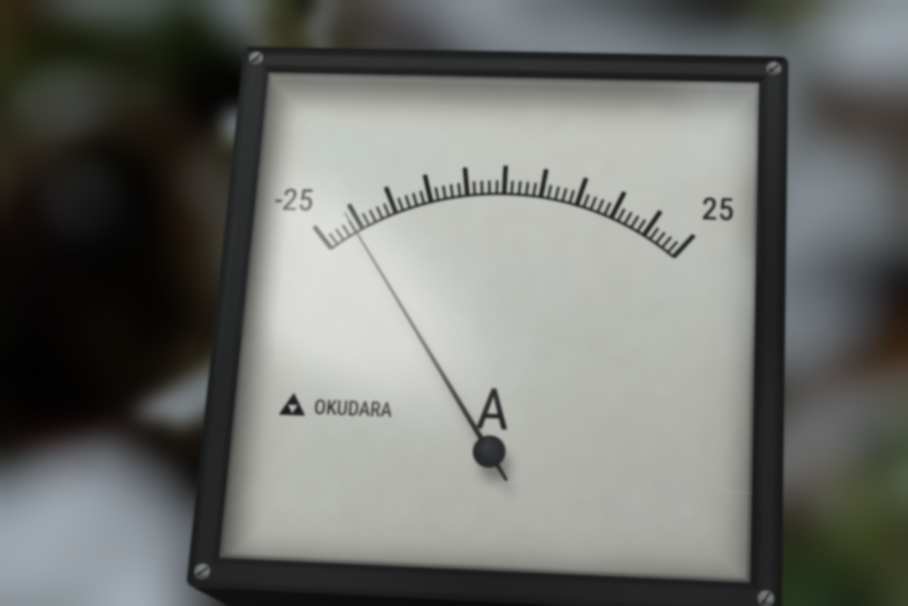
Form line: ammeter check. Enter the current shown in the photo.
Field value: -21 A
